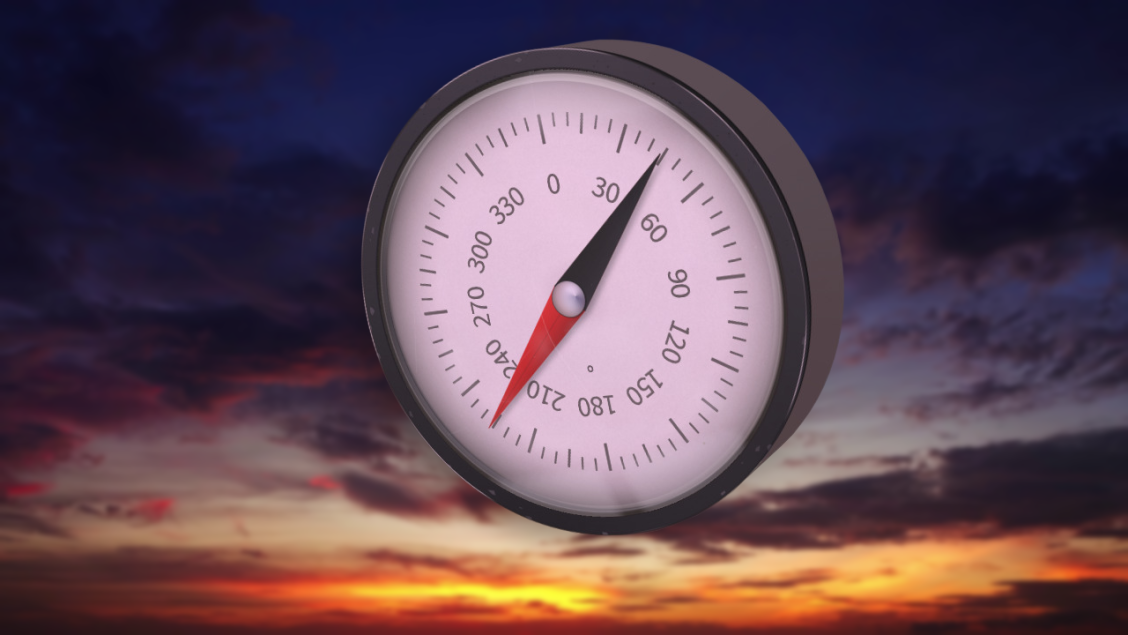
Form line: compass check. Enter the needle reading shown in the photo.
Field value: 225 °
